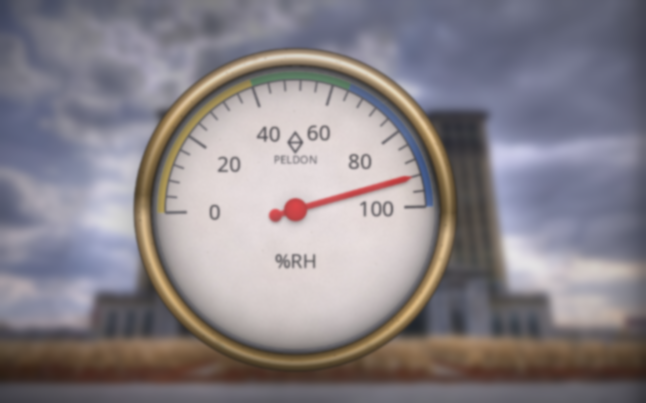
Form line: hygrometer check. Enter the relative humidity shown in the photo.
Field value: 92 %
